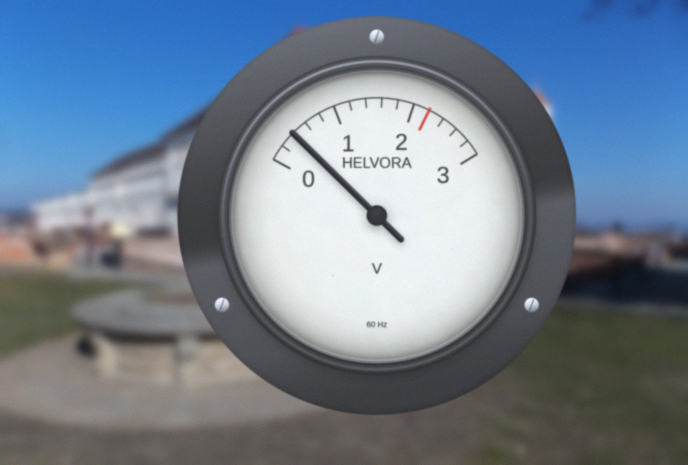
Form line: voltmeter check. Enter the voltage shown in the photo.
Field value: 0.4 V
